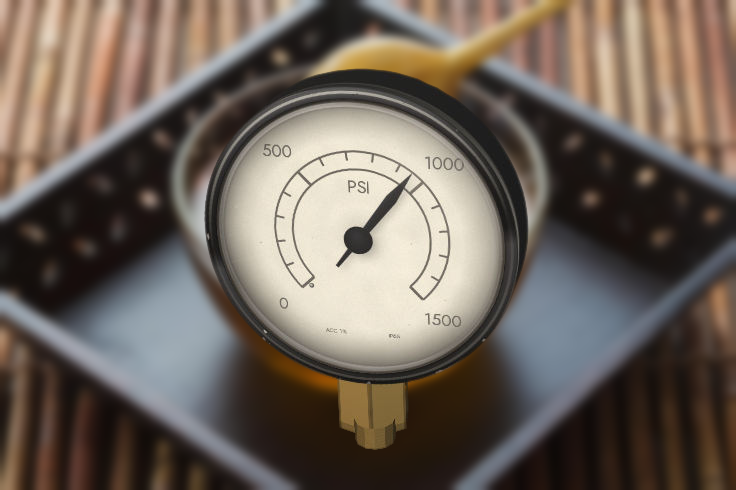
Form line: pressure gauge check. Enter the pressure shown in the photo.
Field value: 950 psi
